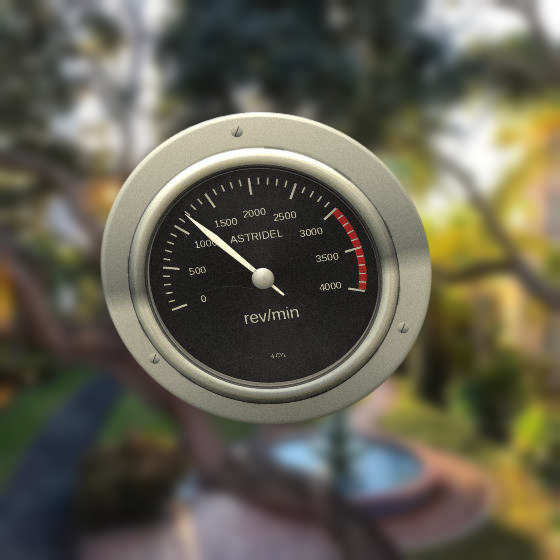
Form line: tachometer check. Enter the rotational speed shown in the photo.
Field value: 1200 rpm
